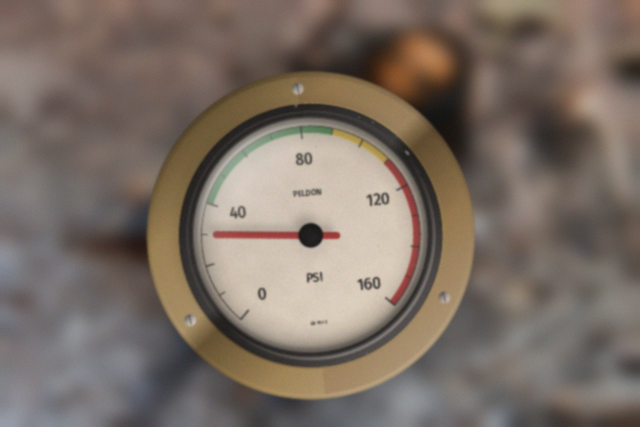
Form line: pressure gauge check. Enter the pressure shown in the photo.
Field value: 30 psi
